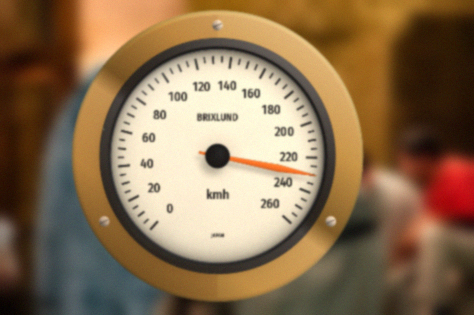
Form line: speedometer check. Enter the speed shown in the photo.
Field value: 230 km/h
